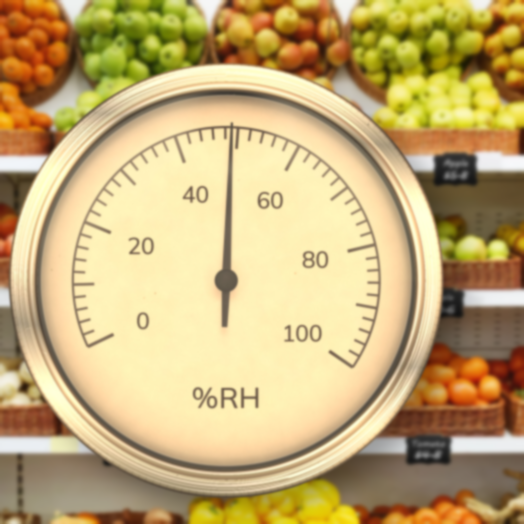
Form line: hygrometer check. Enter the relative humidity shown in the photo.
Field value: 49 %
